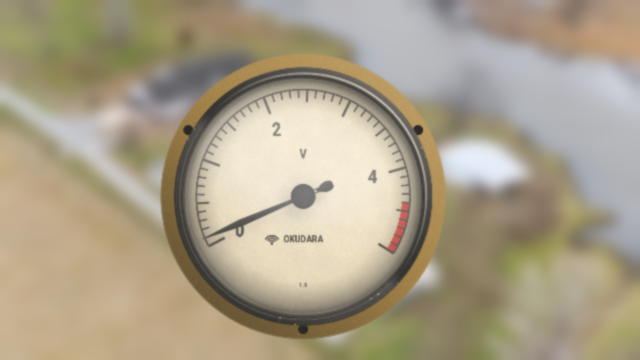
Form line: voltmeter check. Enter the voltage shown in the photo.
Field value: 0.1 V
